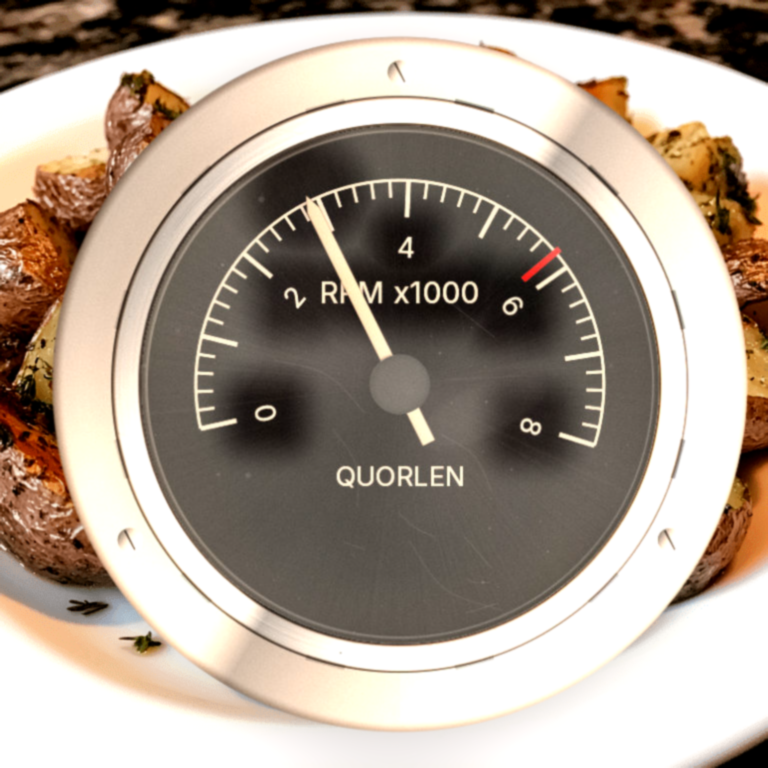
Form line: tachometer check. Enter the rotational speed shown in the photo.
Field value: 2900 rpm
